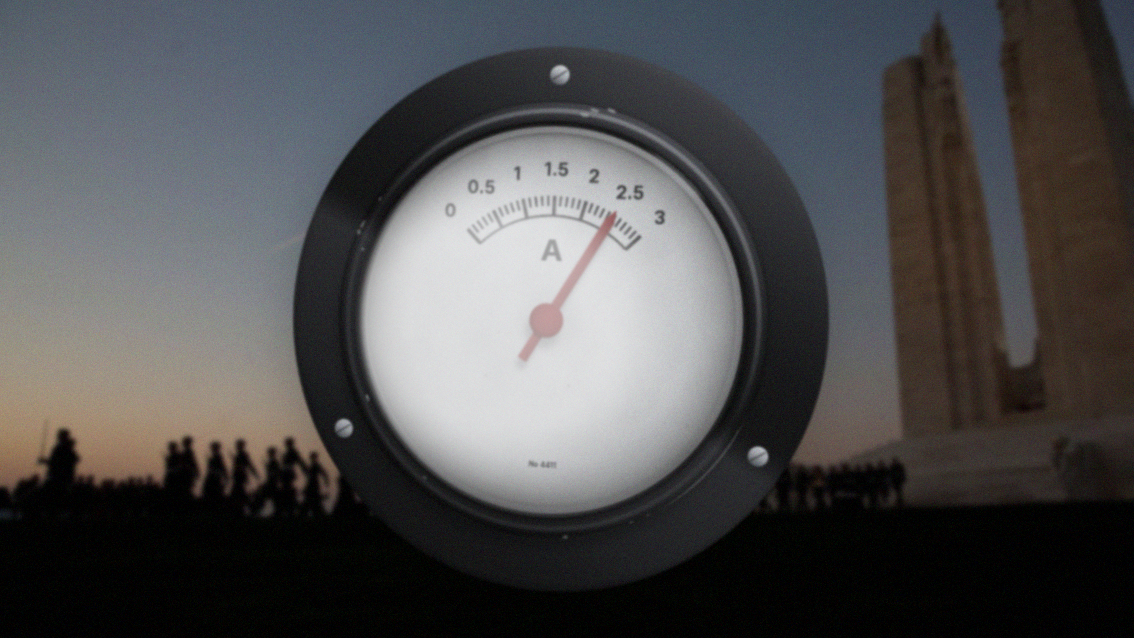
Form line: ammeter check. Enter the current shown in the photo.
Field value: 2.5 A
